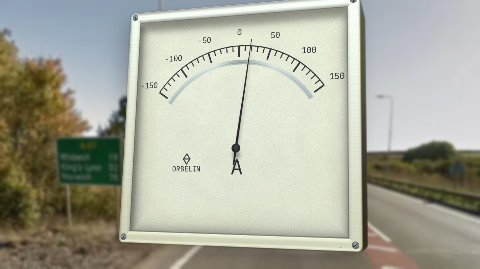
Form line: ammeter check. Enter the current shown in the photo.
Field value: 20 A
